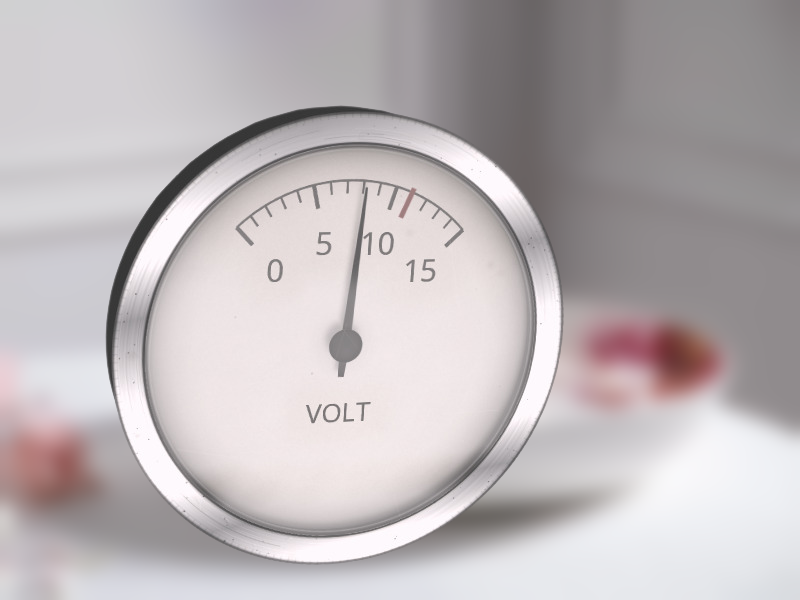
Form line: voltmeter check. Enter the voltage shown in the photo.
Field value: 8 V
